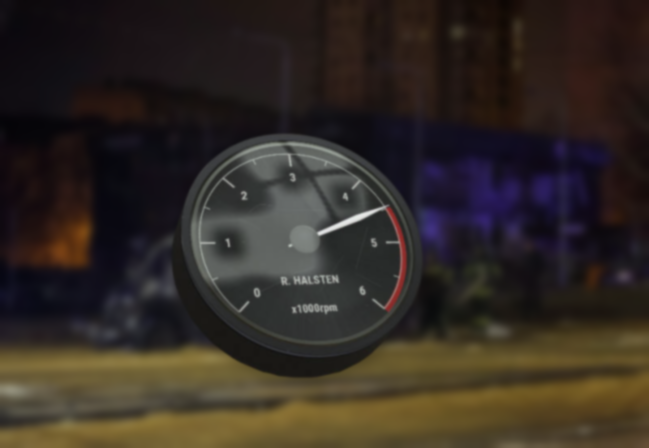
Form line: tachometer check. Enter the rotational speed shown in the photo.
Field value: 4500 rpm
